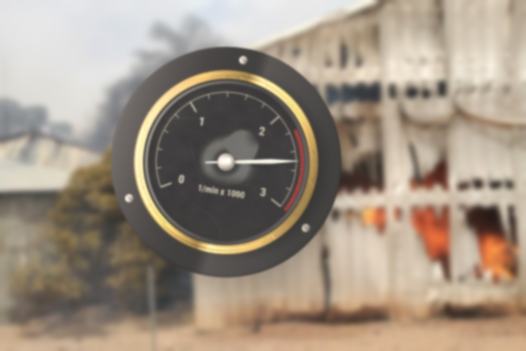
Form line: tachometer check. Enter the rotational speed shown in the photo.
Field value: 2500 rpm
